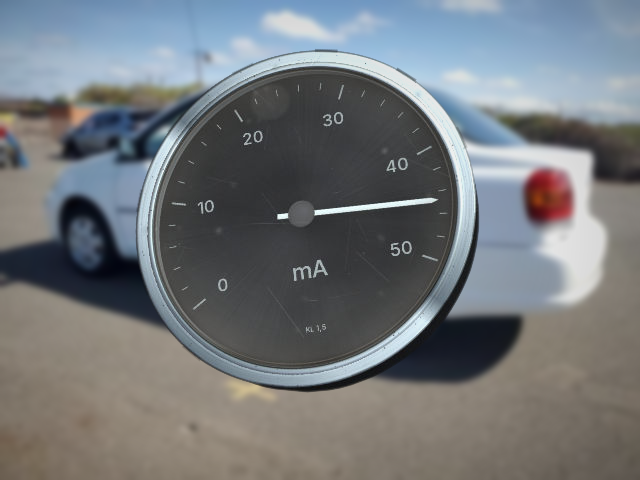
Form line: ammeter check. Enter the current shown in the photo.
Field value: 45 mA
